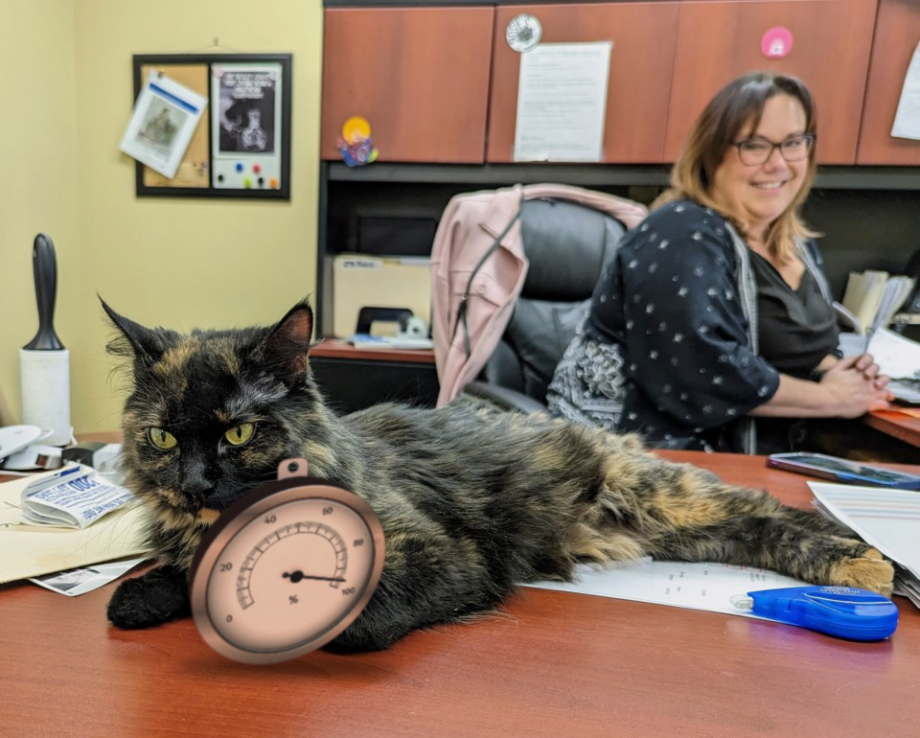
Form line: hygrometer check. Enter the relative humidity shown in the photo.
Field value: 95 %
